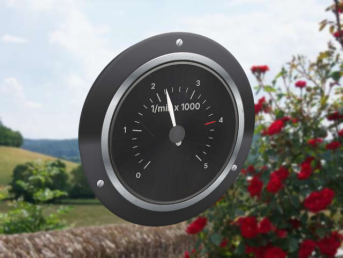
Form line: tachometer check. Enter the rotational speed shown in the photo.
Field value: 2200 rpm
